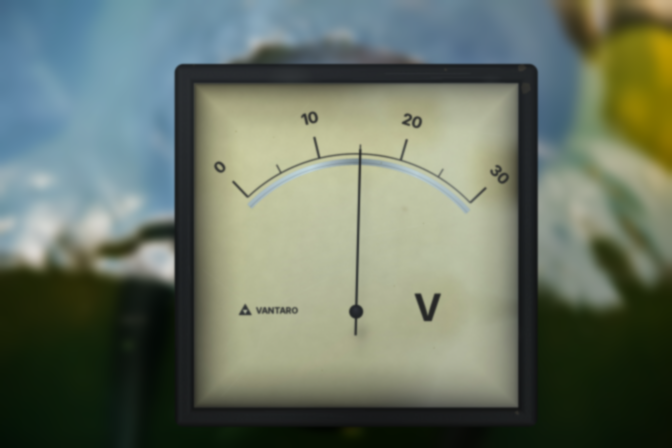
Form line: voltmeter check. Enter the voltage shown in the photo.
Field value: 15 V
